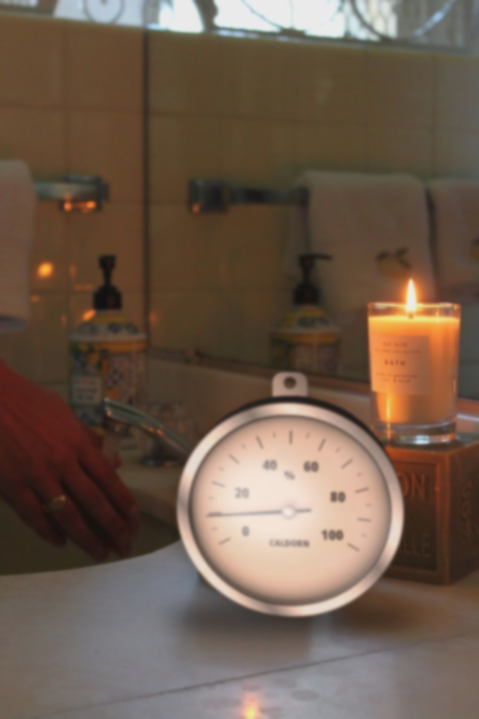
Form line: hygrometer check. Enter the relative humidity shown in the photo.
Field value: 10 %
